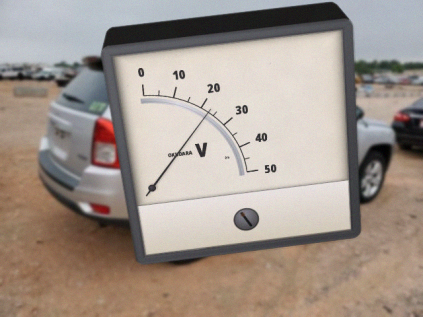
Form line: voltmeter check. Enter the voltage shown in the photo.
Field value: 22.5 V
